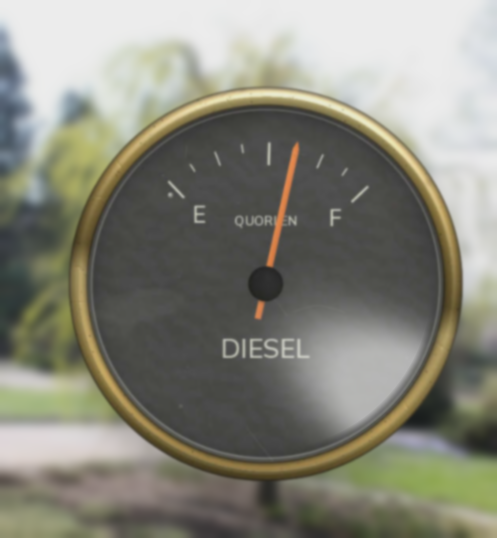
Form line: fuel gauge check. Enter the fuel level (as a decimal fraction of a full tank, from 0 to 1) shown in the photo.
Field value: 0.625
